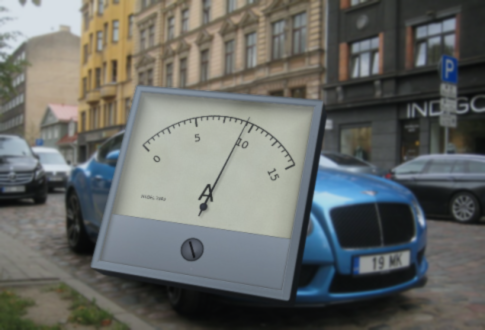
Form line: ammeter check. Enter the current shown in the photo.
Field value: 9.5 A
